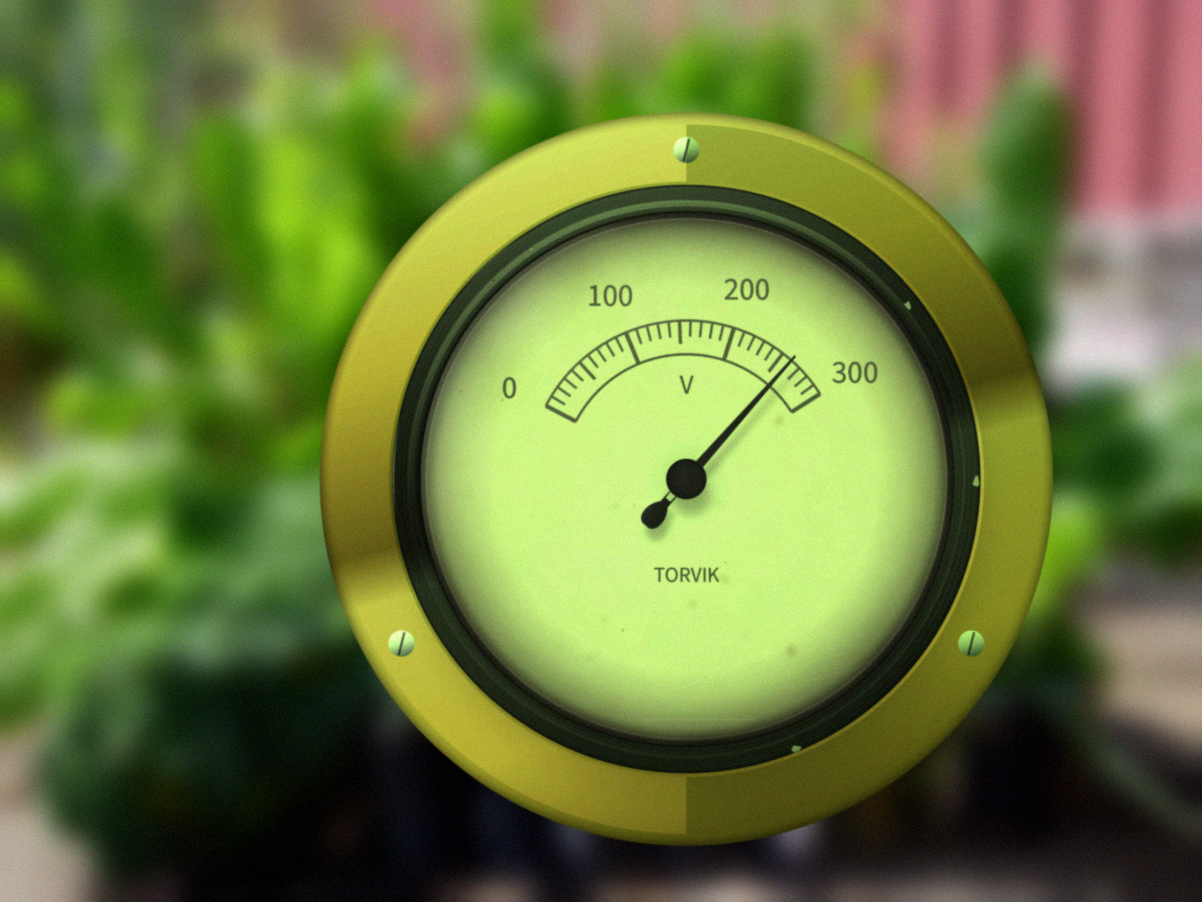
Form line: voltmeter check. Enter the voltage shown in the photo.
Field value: 260 V
